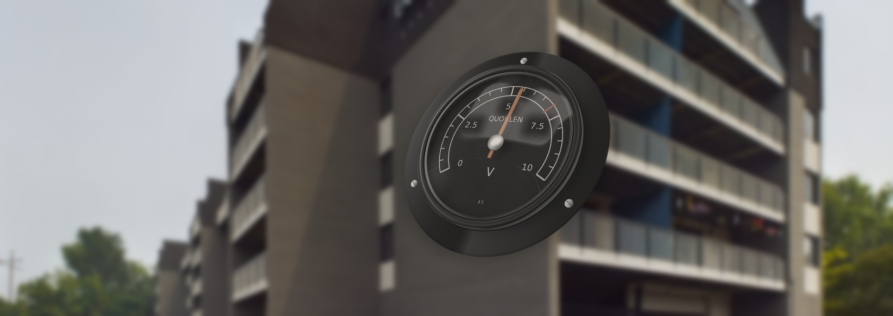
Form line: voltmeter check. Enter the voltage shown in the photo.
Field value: 5.5 V
